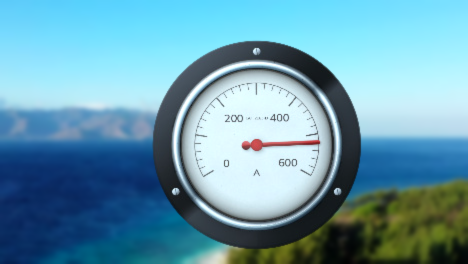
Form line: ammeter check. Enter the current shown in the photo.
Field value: 520 A
